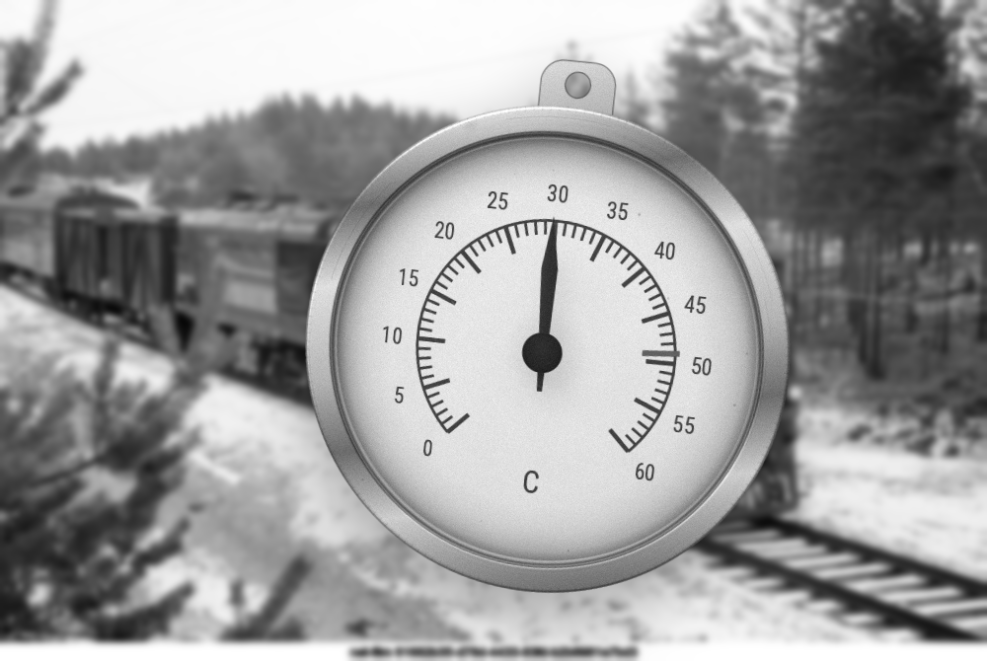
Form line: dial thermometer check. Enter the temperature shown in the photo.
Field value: 30 °C
